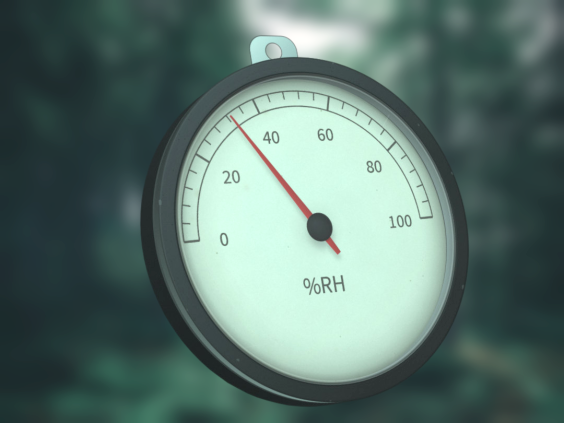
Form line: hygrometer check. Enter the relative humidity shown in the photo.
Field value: 32 %
